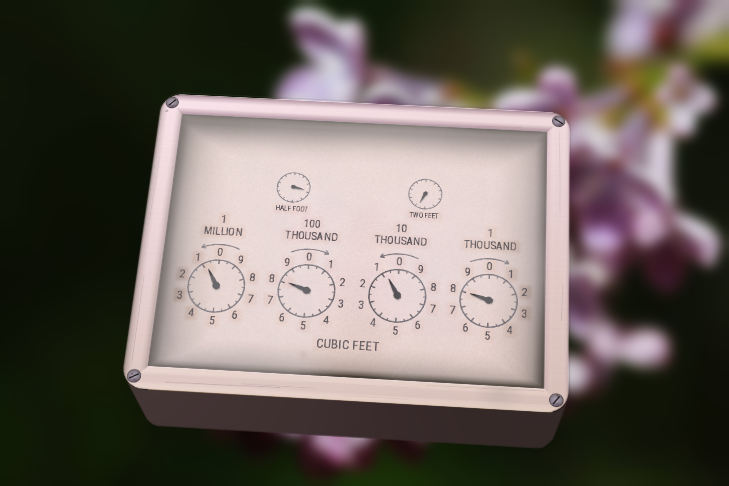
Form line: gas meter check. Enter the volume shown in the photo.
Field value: 80800 ft³
